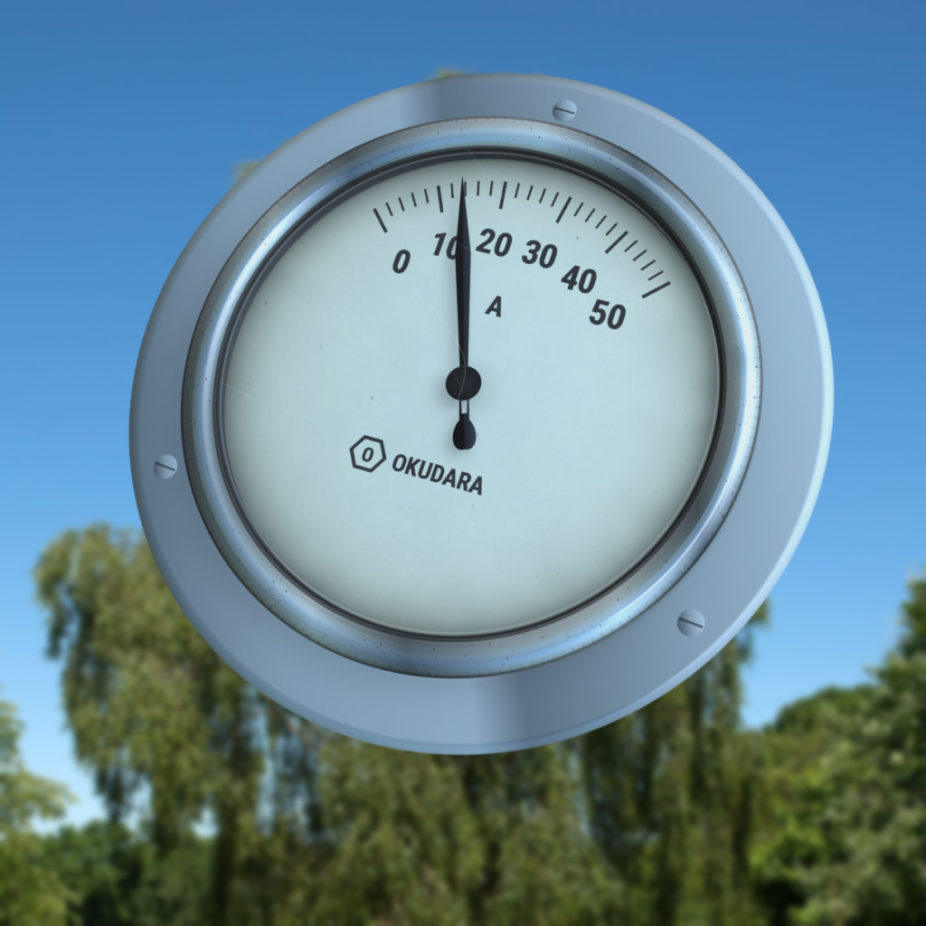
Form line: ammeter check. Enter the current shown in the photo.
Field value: 14 A
